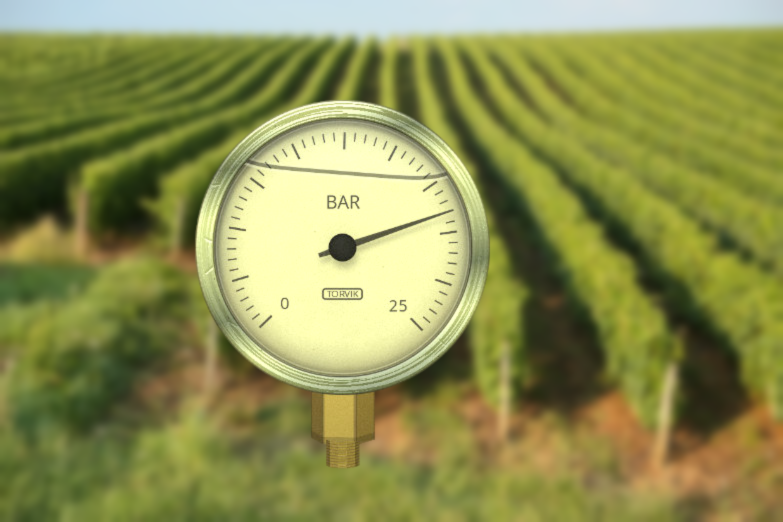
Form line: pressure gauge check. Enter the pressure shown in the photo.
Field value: 19 bar
